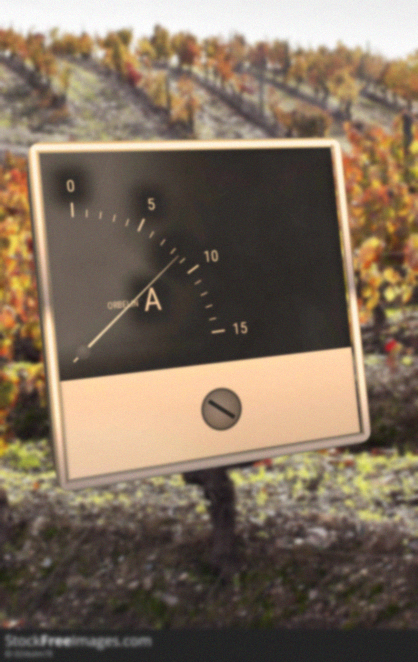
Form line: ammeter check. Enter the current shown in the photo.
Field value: 8.5 A
